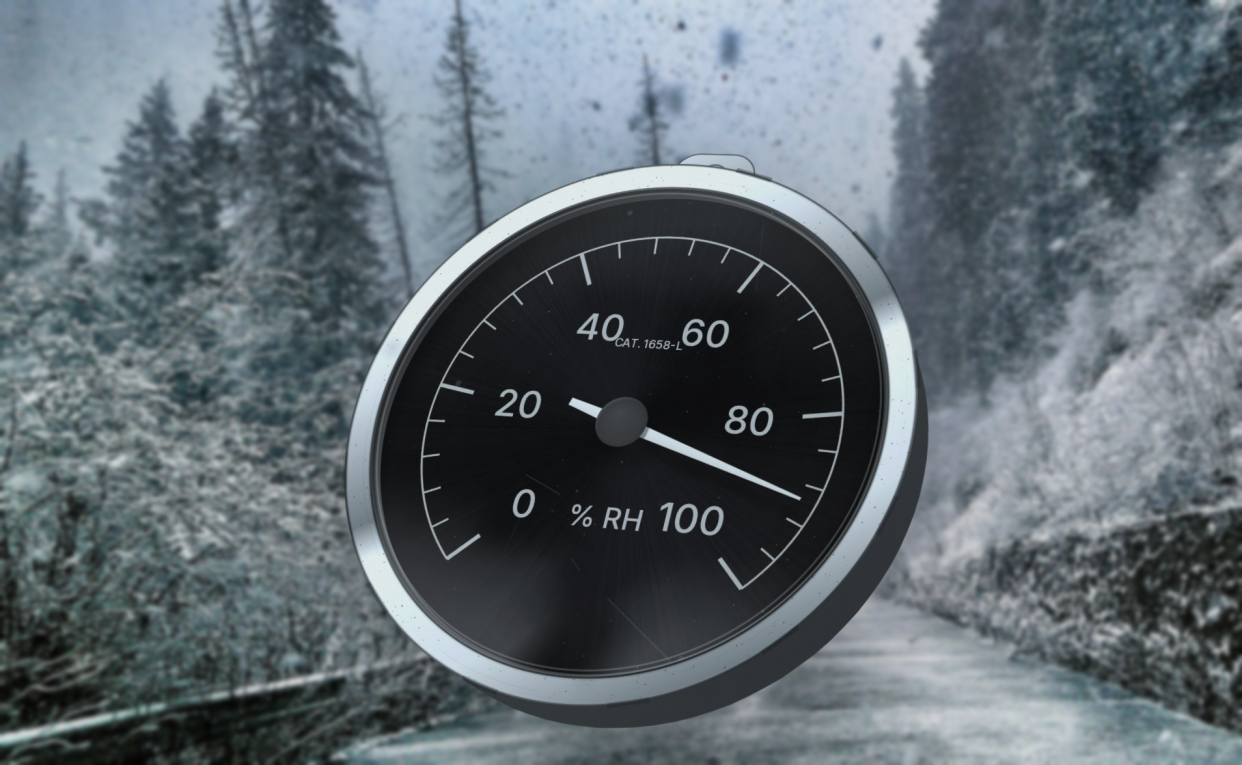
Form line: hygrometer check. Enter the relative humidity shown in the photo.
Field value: 90 %
